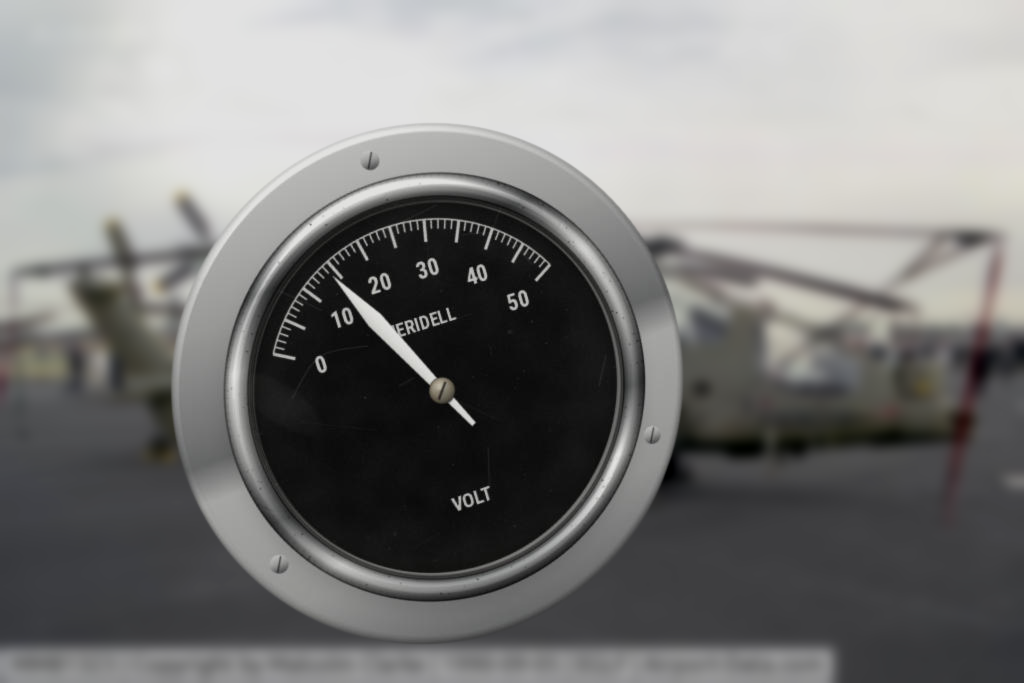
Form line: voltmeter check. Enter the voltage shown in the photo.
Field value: 14 V
